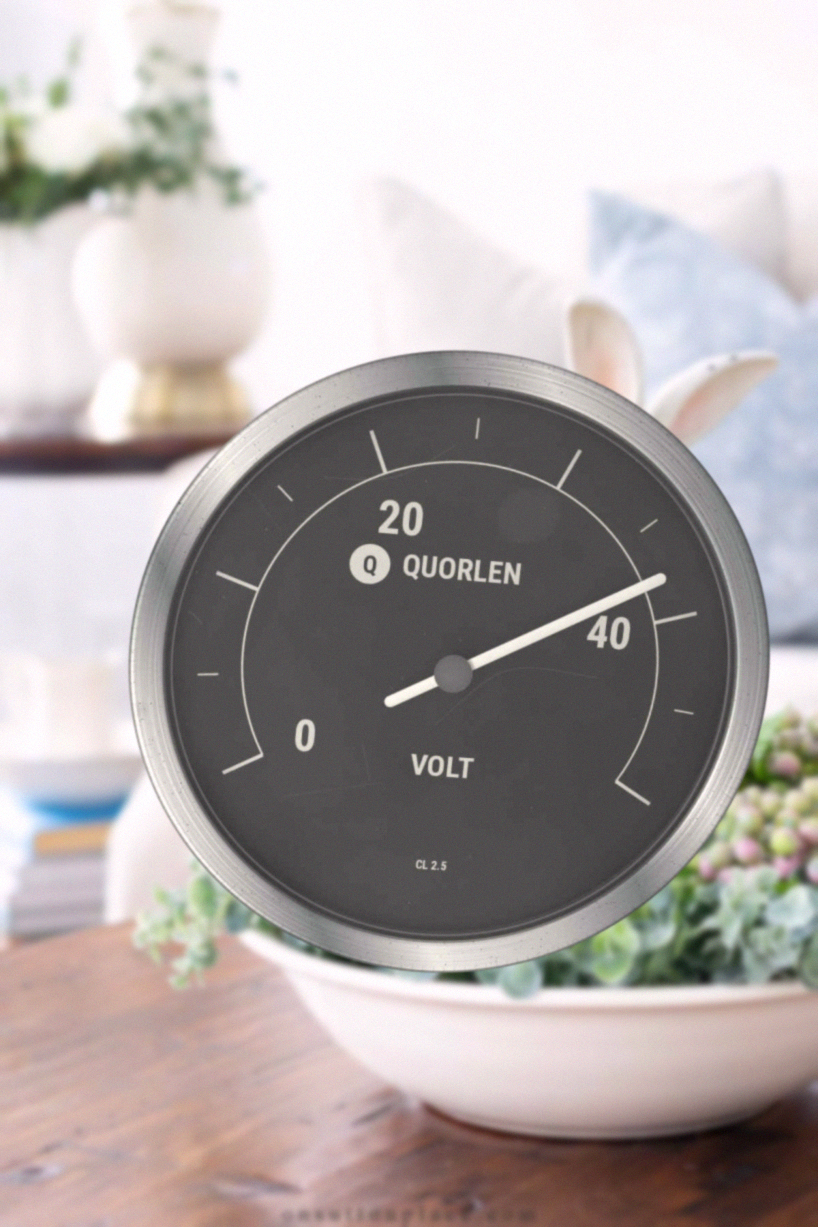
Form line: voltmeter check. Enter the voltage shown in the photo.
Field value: 37.5 V
